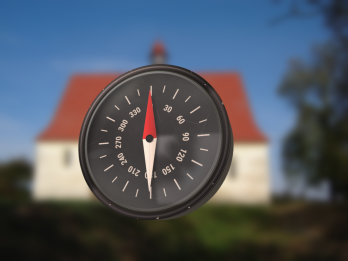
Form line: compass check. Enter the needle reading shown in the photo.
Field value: 0 °
